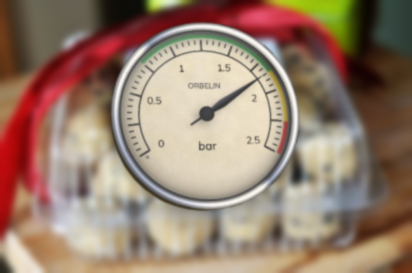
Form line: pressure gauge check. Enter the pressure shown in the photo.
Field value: 1.85 bar
